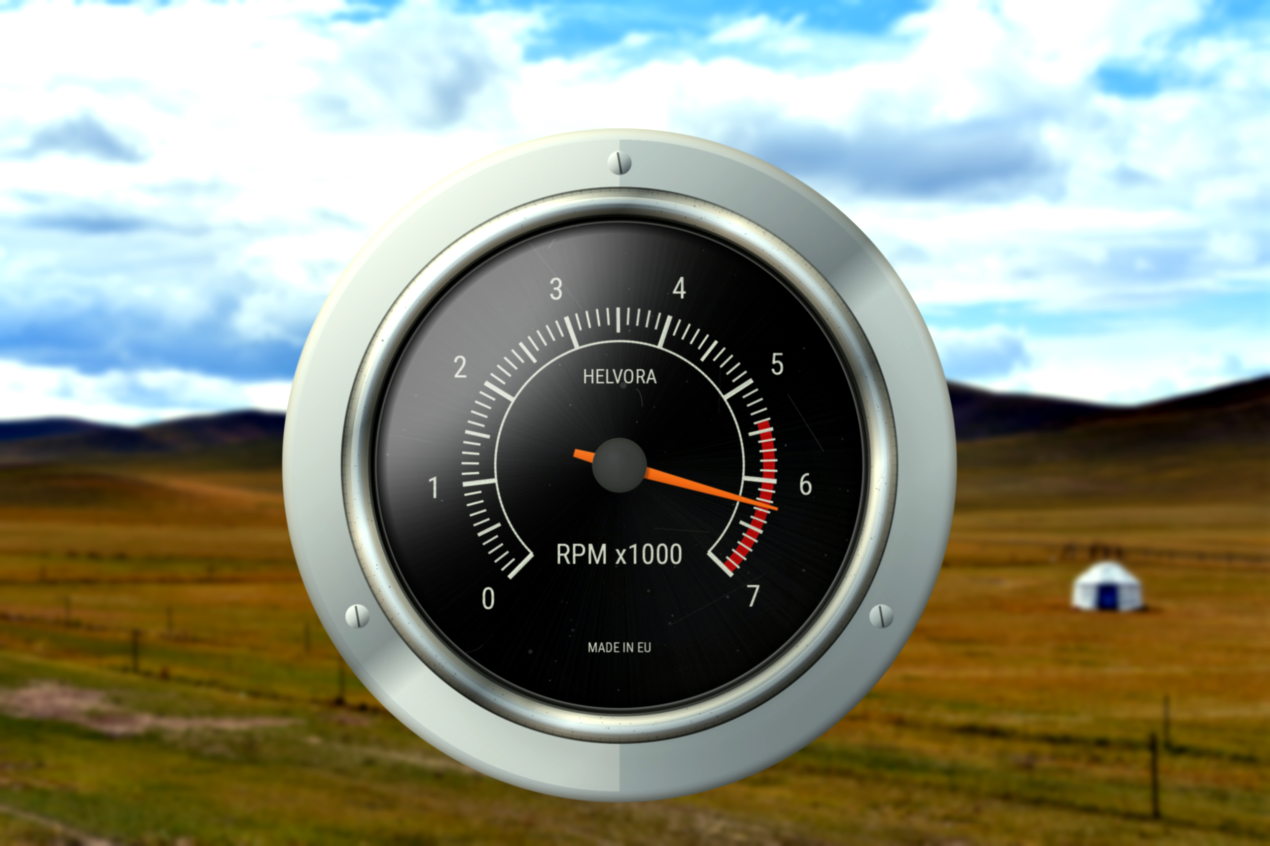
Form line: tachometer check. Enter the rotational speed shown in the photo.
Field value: 6250 rpm
